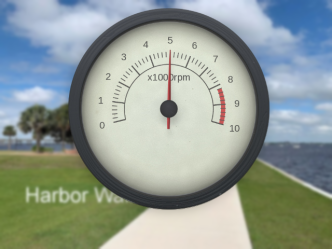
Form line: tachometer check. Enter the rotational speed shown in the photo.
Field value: 5000 rpm
